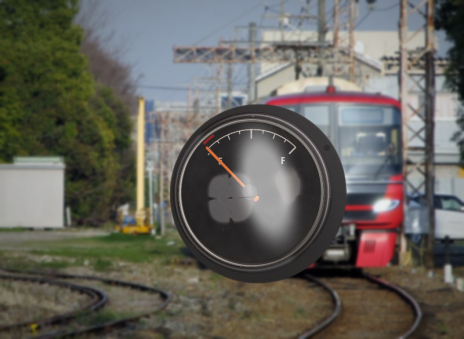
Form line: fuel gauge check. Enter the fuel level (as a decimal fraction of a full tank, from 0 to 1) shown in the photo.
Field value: 0
